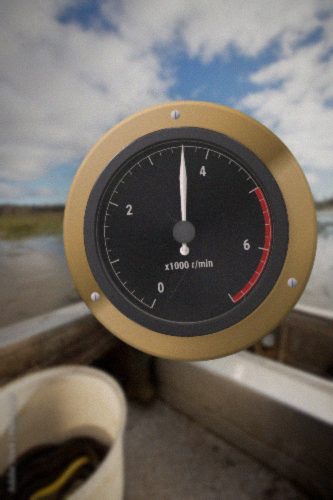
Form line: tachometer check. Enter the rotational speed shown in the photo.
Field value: 3600 rpm
